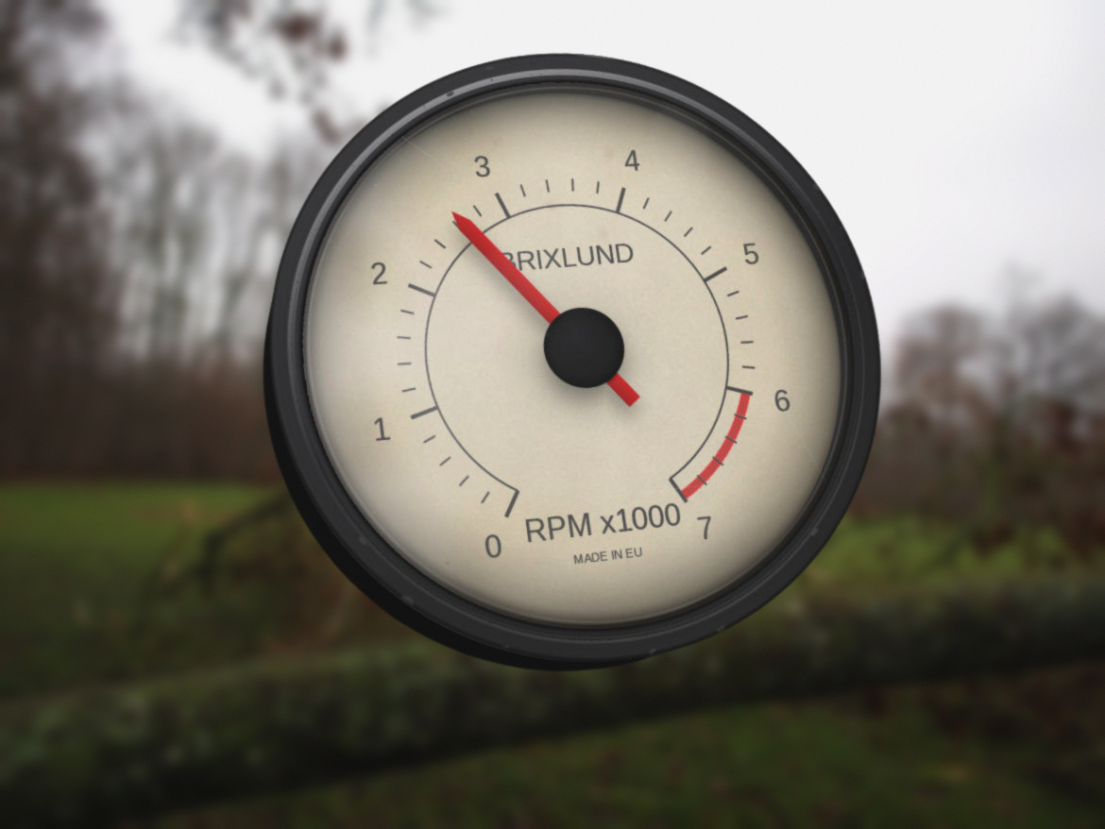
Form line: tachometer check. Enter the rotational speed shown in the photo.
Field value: 2600 rpm
